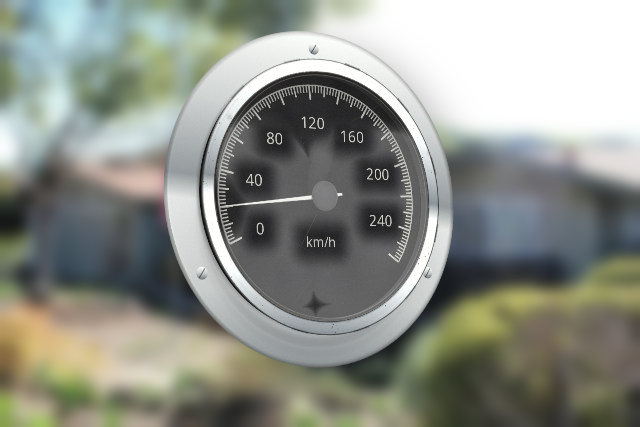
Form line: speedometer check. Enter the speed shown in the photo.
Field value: 20 km/h
